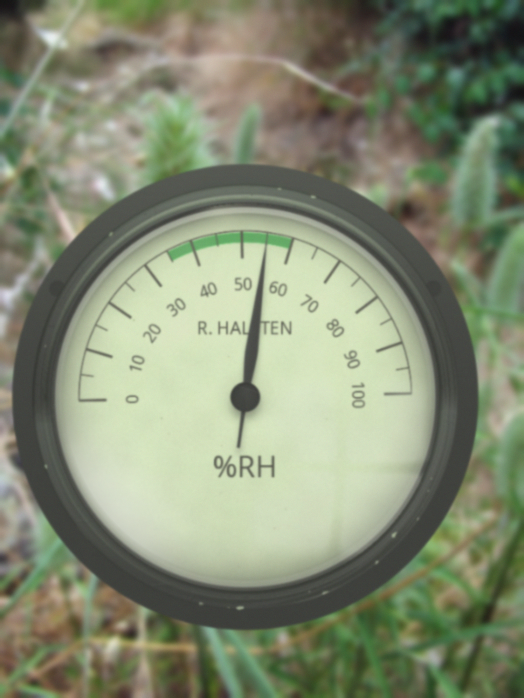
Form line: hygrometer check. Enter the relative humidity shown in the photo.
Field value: 55 %
